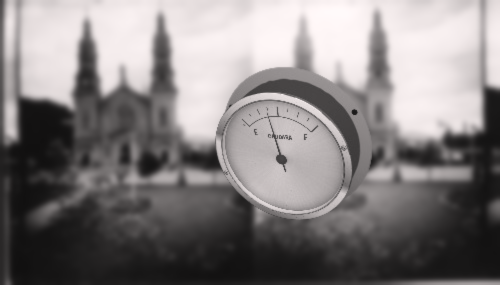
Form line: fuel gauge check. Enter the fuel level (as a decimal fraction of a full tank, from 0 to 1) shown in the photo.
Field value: 0.375
